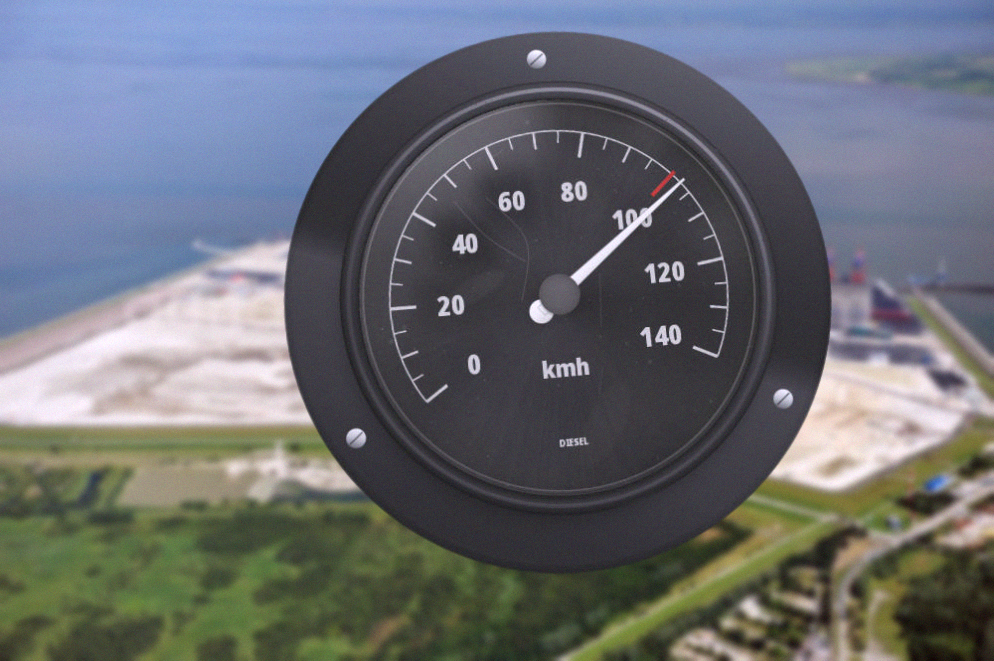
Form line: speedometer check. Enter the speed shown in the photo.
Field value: 102.5 km/h
